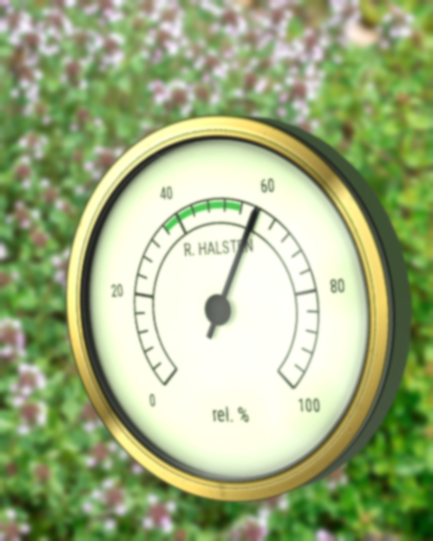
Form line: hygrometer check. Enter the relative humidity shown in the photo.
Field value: 60 %
